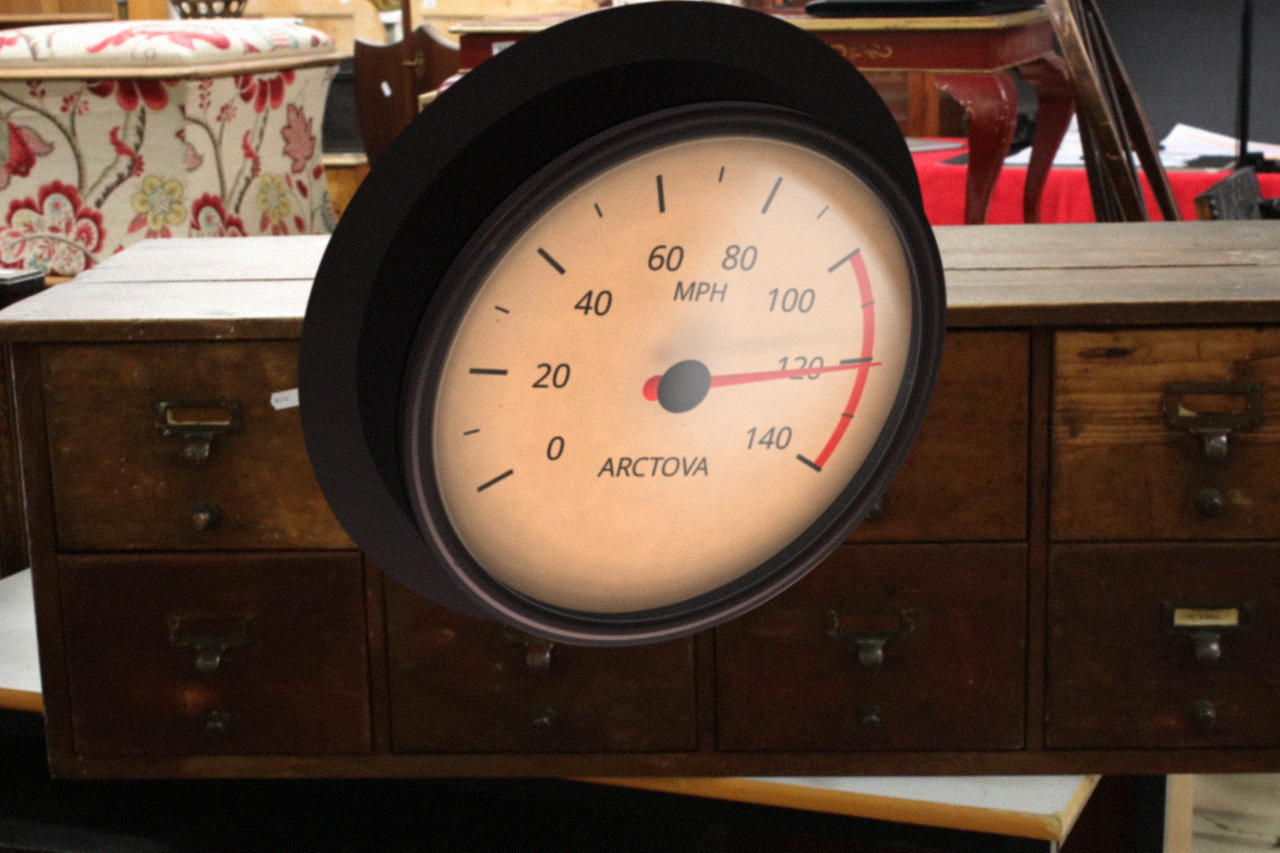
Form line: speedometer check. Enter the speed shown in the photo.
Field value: 120 mph
